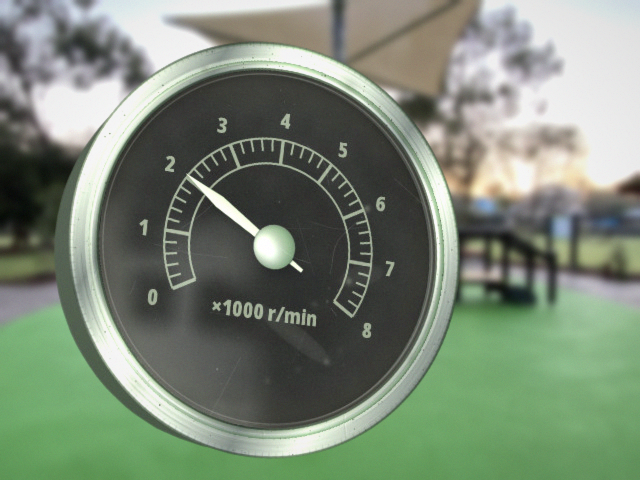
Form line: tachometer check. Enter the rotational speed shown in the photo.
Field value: 2000 rpm
